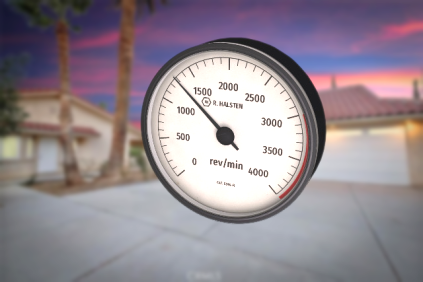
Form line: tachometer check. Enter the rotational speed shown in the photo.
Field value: 1300 rpm
